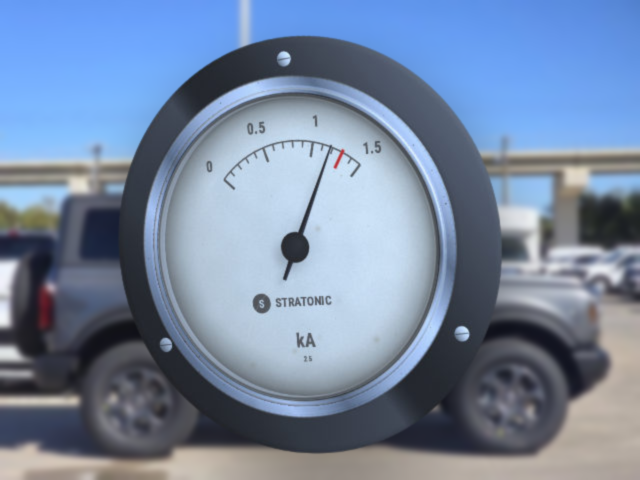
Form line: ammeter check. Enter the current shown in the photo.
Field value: 1.2 kA
